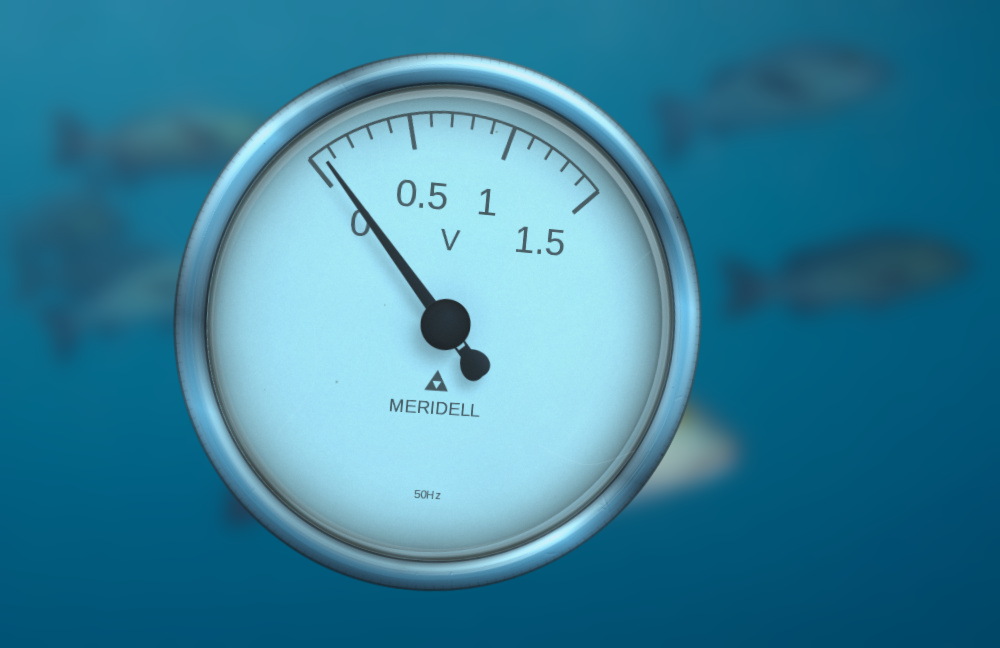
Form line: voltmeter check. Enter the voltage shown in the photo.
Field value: 0.05 V
